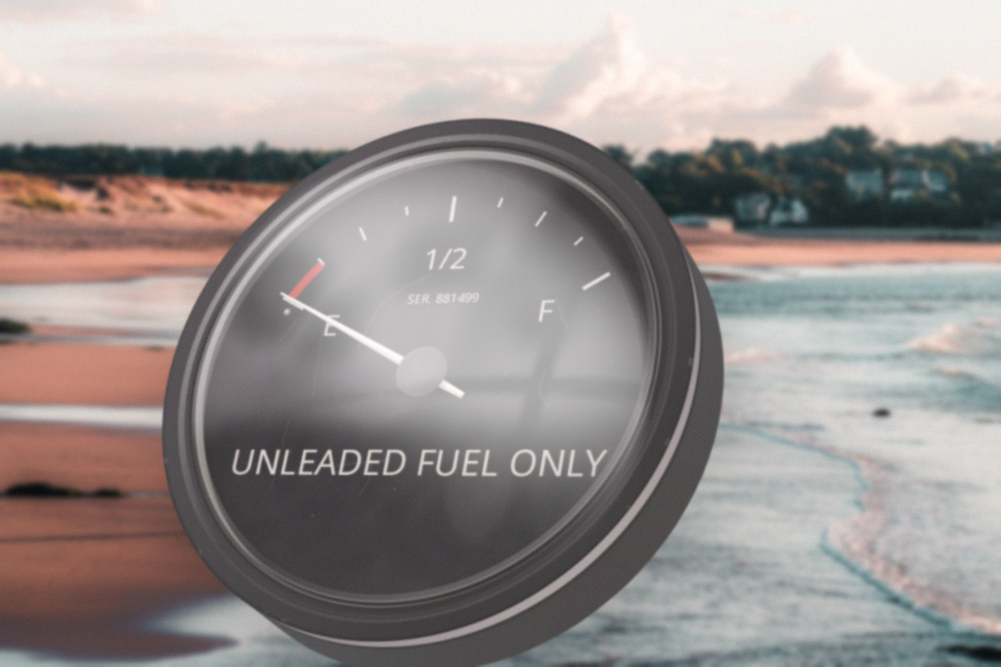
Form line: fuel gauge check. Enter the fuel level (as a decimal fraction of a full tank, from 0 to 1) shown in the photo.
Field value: 0
